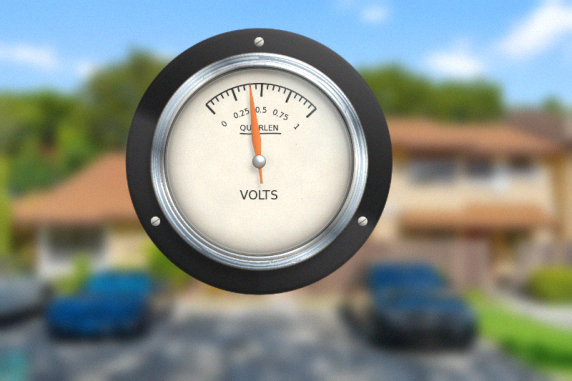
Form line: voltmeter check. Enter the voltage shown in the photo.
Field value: 0.4 V
